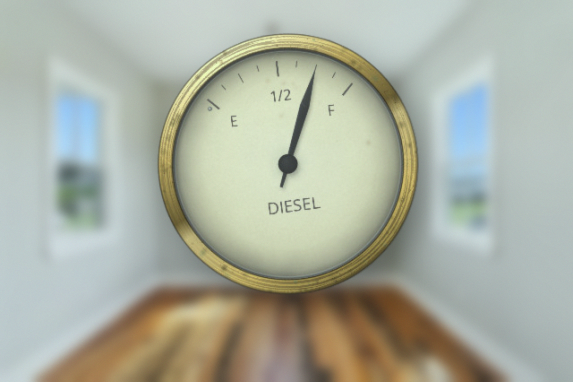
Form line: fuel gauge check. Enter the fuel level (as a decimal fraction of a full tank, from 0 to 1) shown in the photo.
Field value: 0.75
